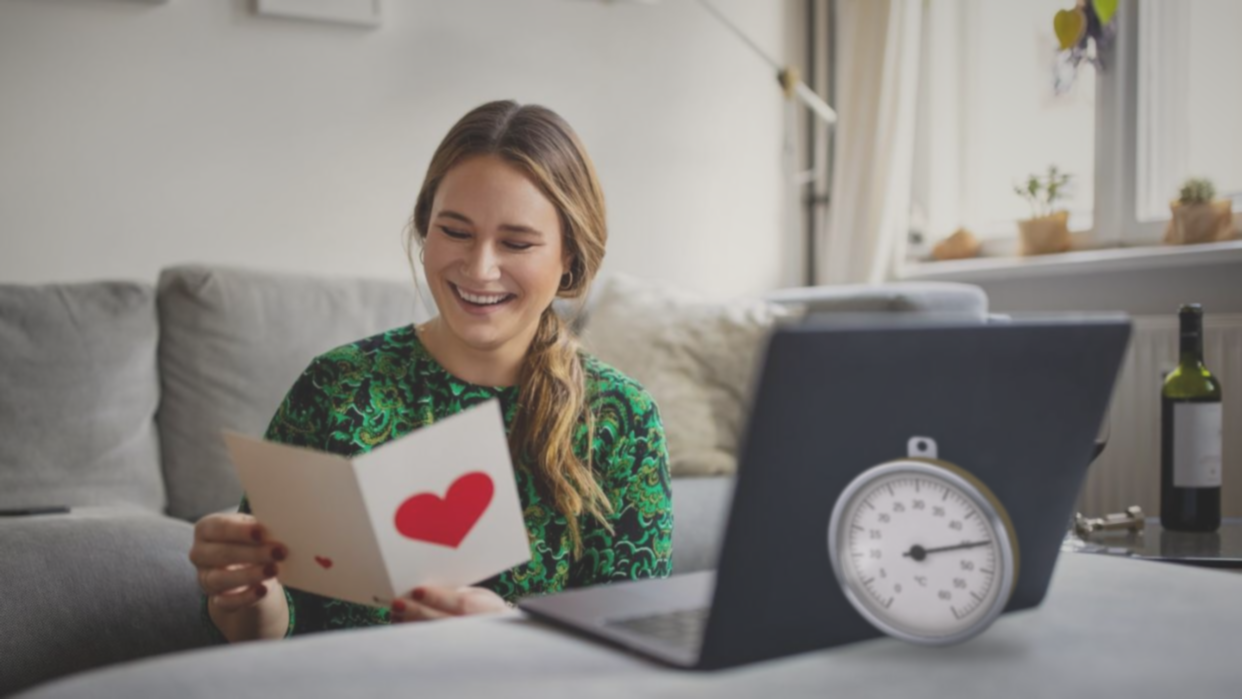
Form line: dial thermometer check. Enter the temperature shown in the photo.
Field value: 45 °C
